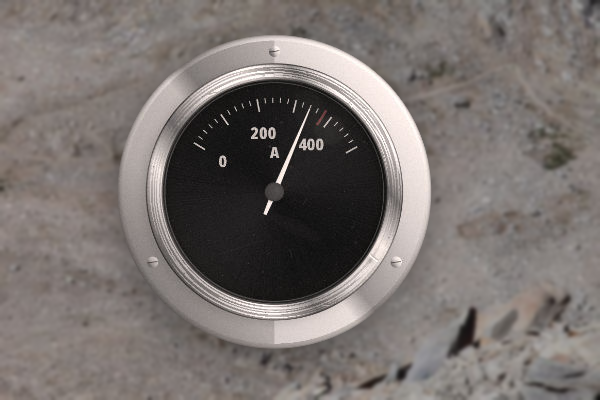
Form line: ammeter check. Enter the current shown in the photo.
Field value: 340 A
